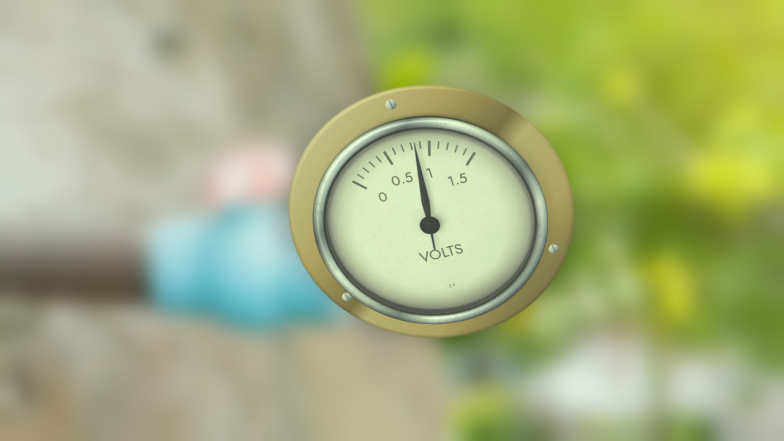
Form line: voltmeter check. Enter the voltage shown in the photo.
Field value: 0.85 V
